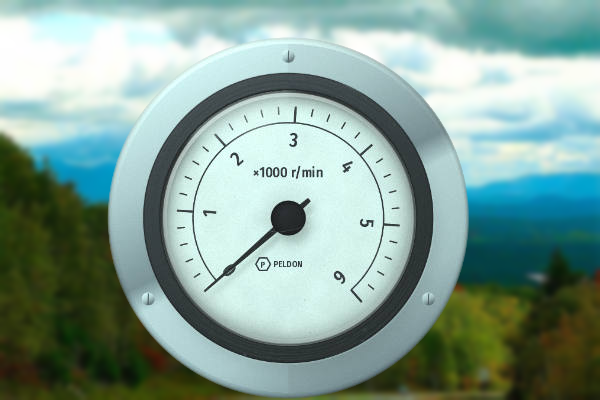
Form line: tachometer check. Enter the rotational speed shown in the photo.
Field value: 0 rpm
